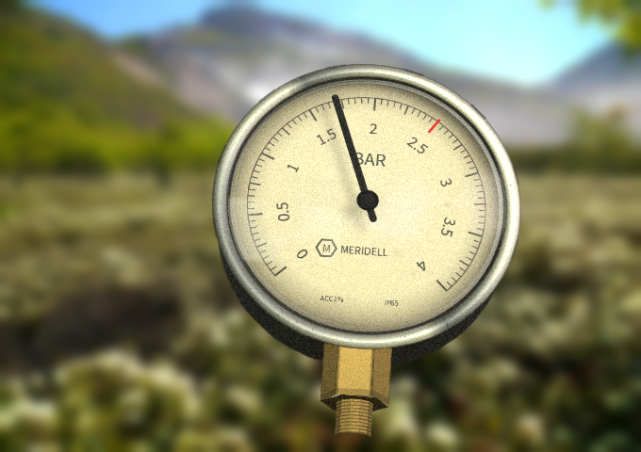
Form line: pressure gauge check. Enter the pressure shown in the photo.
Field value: 1.7 bar
